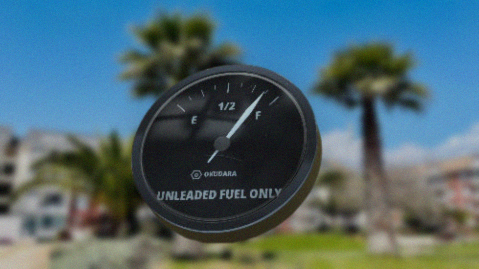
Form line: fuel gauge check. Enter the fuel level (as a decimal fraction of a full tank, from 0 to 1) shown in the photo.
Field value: 0.875
